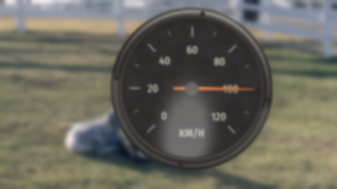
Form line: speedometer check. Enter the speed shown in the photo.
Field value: 100 km/h
